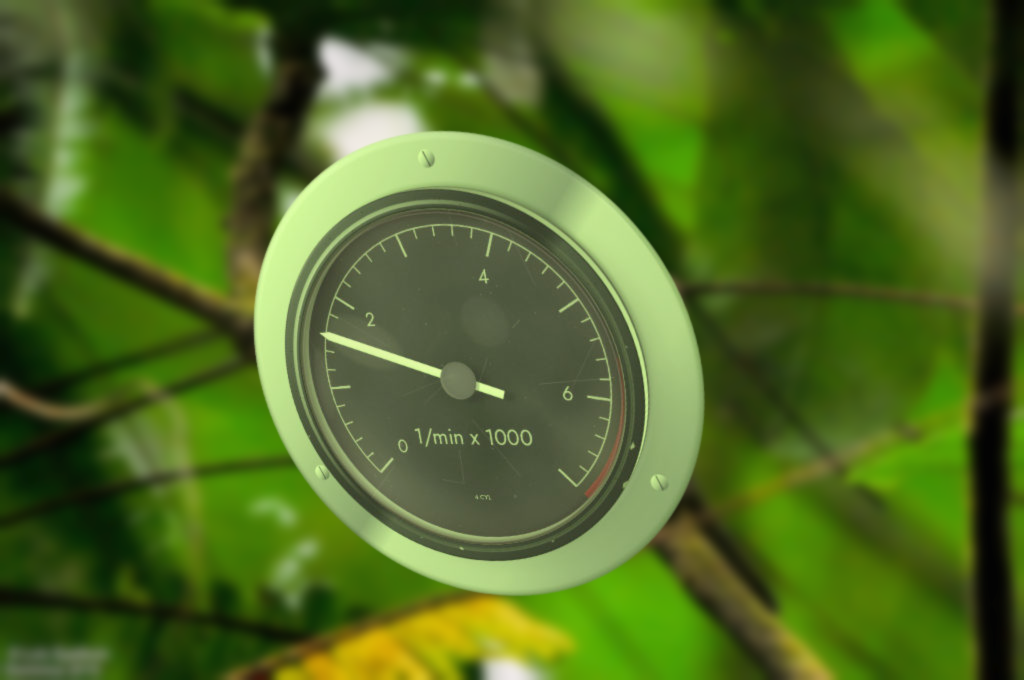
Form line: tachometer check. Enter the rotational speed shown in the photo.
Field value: 1600 rpm
